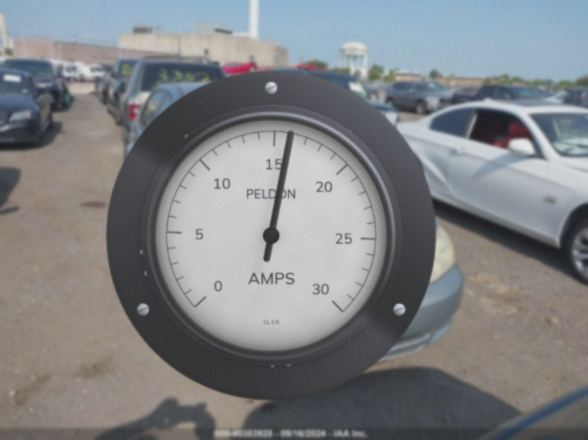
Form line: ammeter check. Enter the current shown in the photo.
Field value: 16 A
